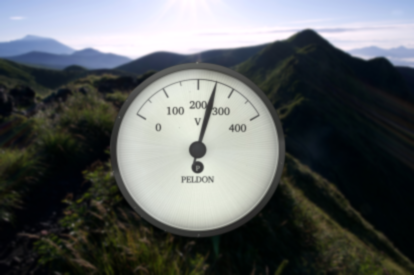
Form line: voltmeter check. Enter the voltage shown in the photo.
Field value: 250 V
